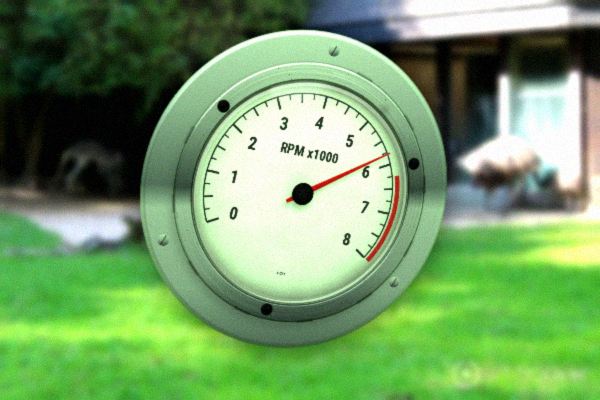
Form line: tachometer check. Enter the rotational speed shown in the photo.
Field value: 5750 rpm
